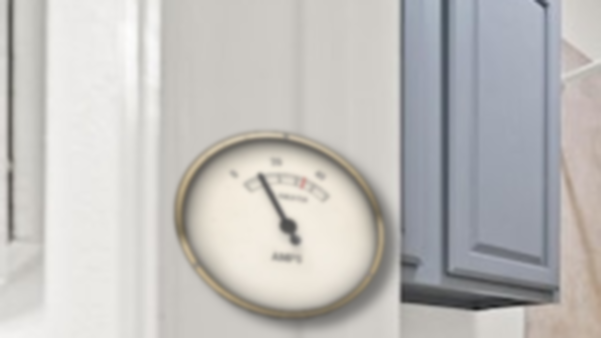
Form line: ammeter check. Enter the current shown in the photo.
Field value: 10 A
